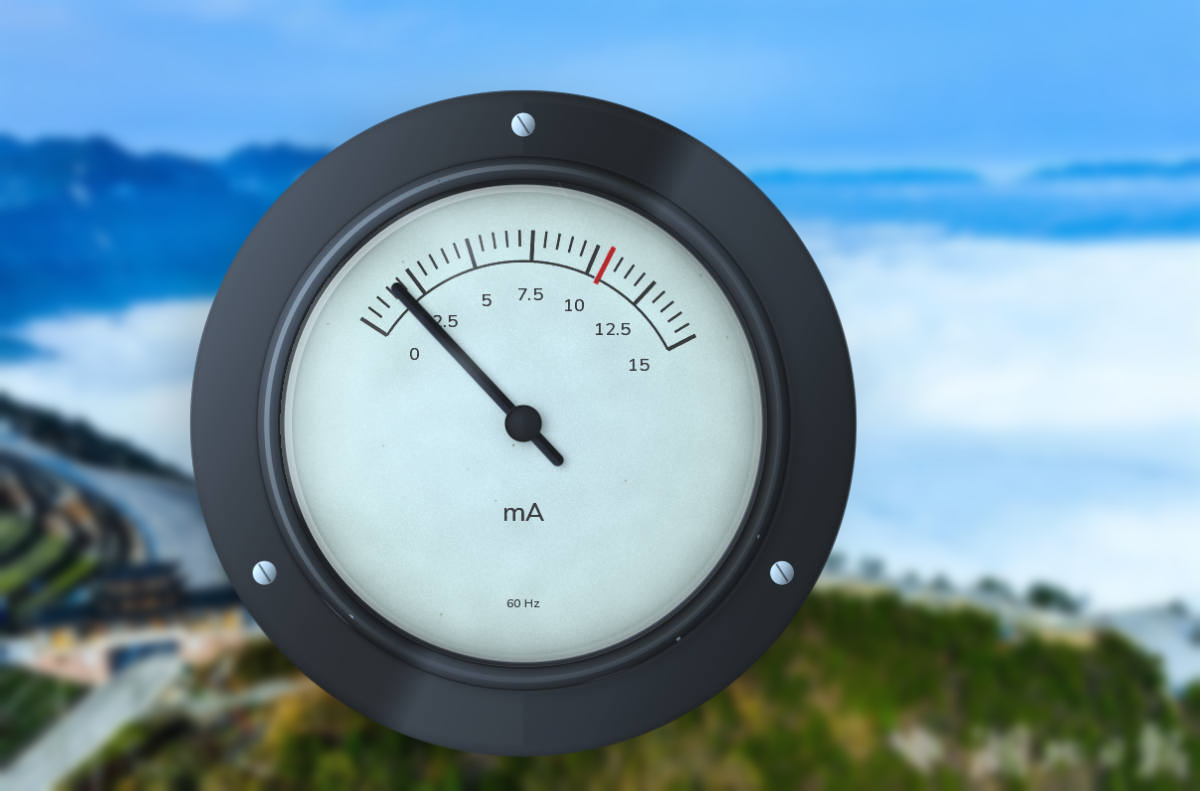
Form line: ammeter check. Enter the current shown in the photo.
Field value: 1.75 mA
